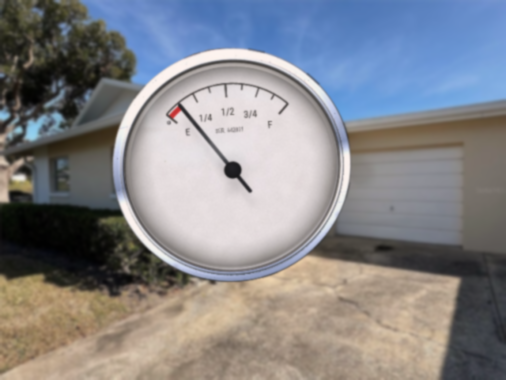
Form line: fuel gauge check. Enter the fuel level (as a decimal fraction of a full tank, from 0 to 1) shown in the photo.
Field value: 0.125
